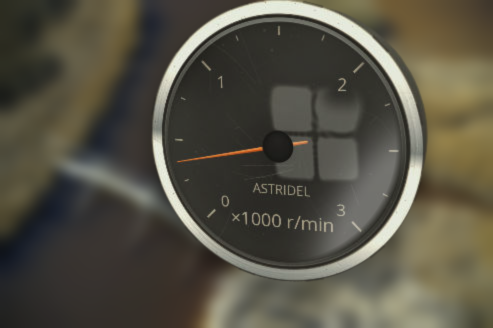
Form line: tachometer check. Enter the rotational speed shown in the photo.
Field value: 375 rpm
